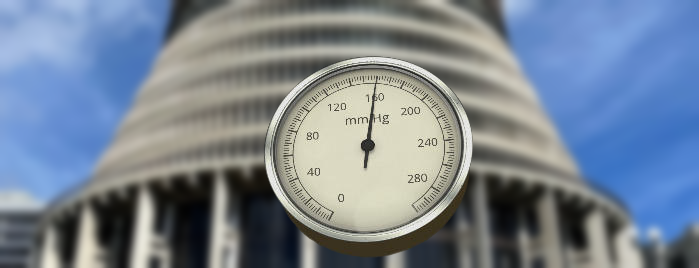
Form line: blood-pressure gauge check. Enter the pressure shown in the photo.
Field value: 160 mmHg
